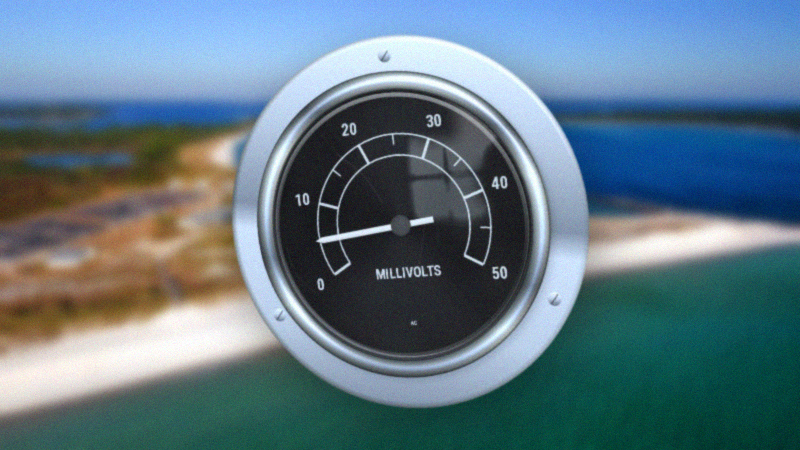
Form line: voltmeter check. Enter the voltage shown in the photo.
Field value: 5 mV
